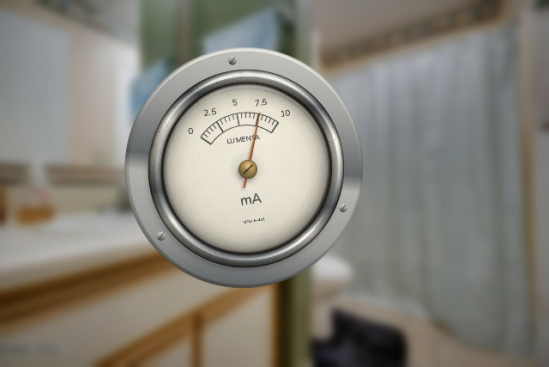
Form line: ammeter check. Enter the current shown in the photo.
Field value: 7.5 mA
